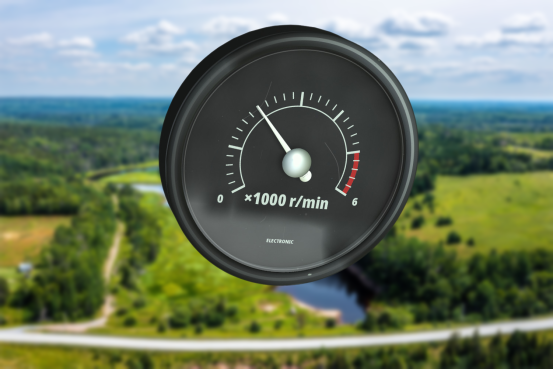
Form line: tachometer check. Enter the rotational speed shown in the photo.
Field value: 2000 rpm
